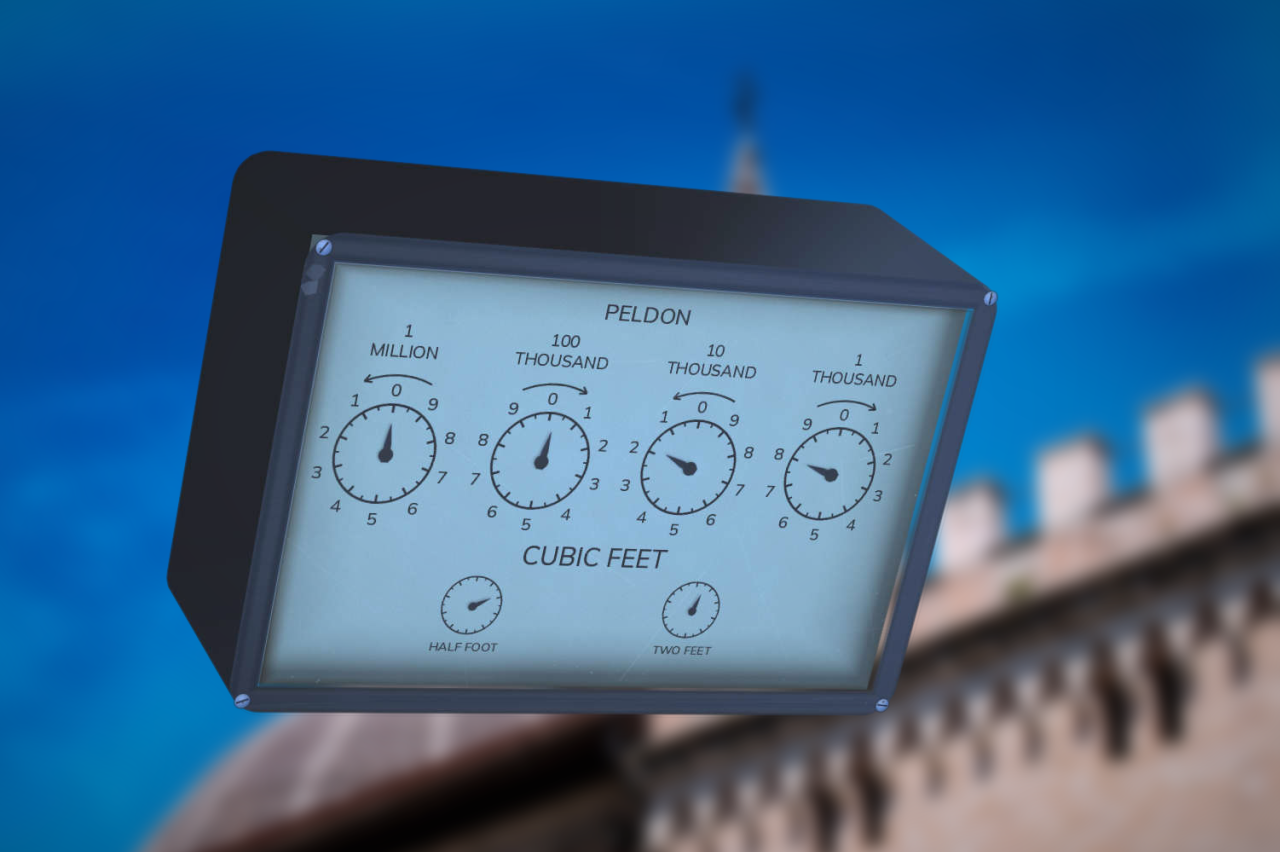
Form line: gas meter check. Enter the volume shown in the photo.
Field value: 1800 ft³
